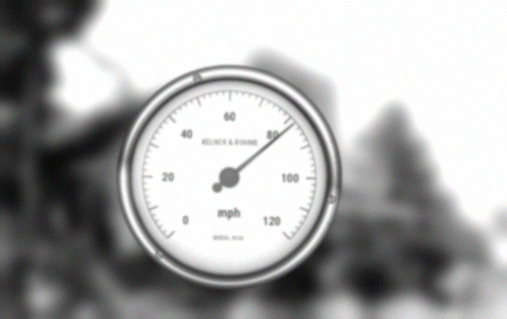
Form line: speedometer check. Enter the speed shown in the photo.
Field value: 82 mph
